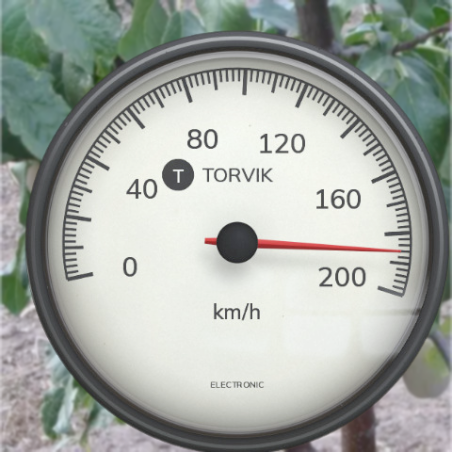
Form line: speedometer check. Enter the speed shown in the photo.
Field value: 186 km/h
